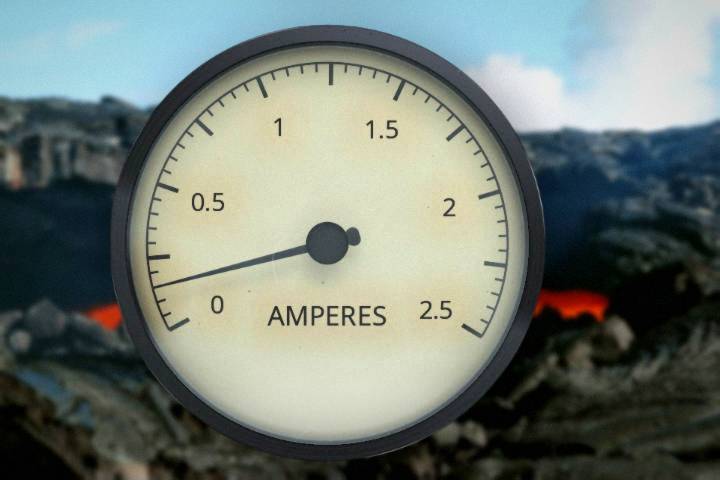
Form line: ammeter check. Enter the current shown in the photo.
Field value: 0.15 A
